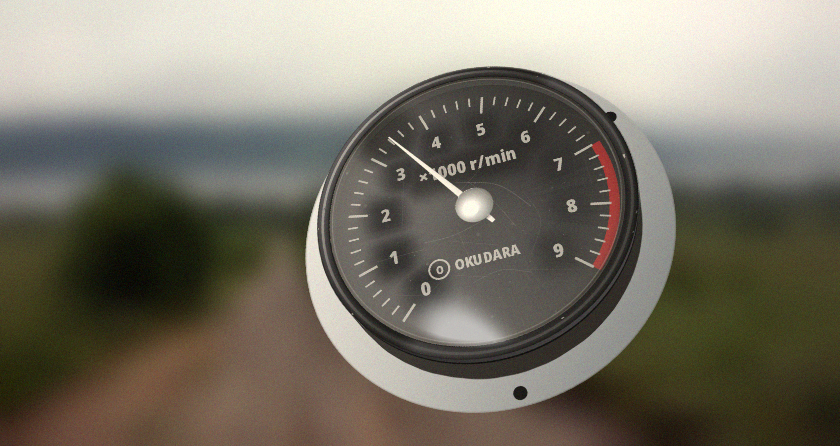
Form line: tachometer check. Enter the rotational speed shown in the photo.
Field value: 3400 rpm
